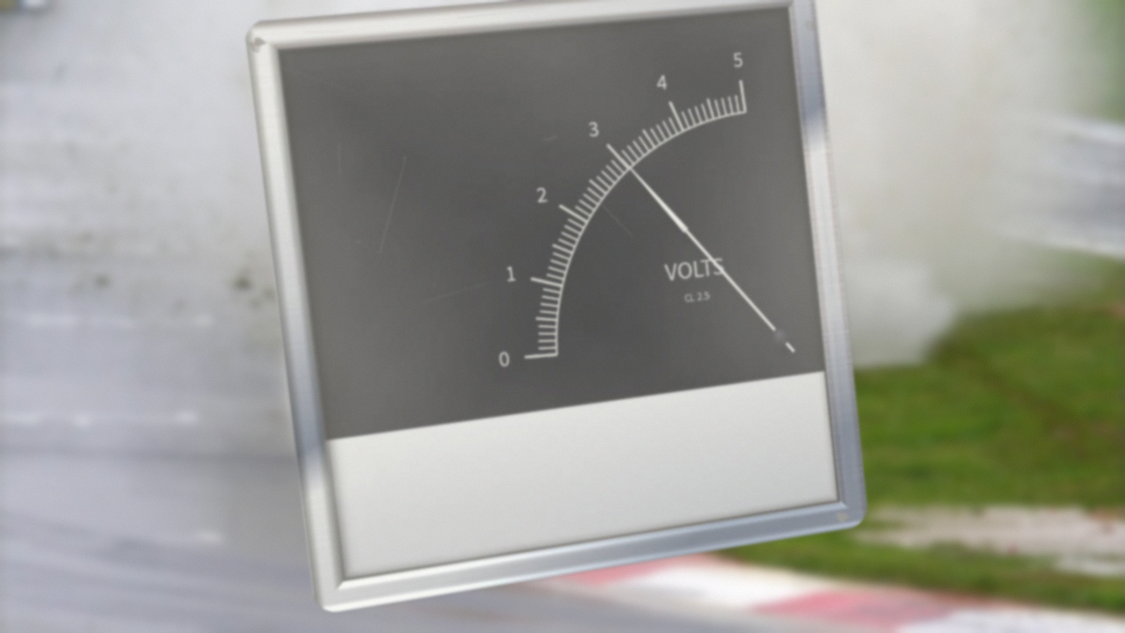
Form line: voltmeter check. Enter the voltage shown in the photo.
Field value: 3 V
